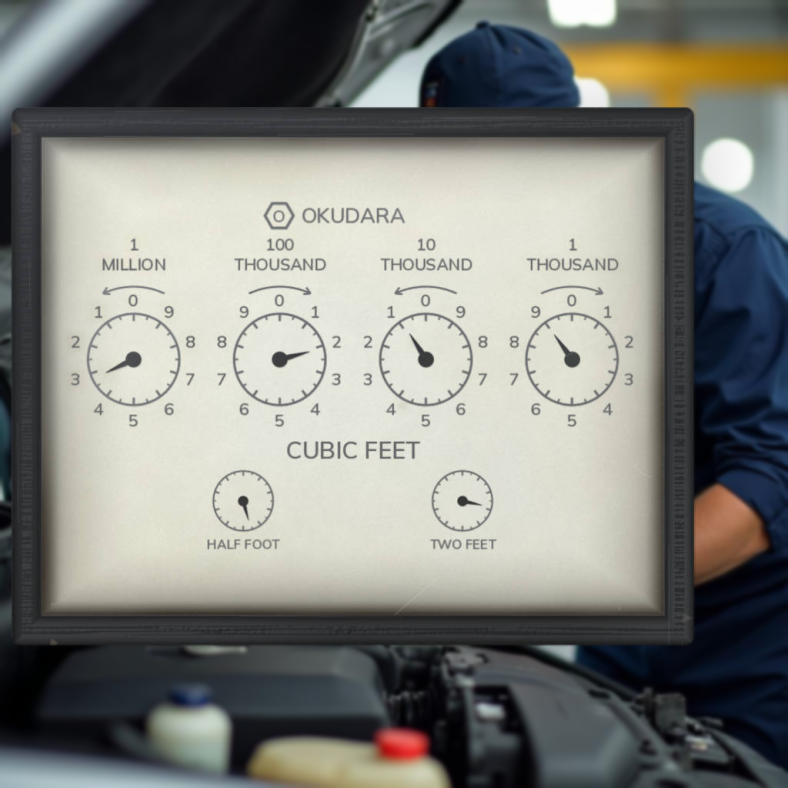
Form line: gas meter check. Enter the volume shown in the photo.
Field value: 320900 ft³
